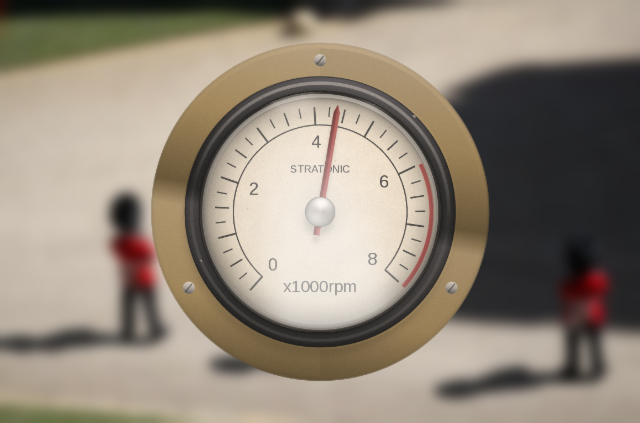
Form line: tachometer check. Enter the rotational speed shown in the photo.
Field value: 4375 rpm
